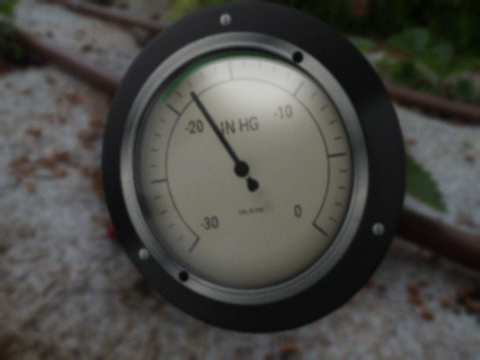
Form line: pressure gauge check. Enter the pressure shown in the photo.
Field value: -18 inHg
